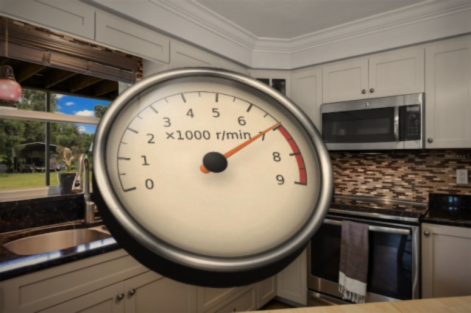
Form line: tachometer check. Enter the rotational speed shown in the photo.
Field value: 7000 rpm
